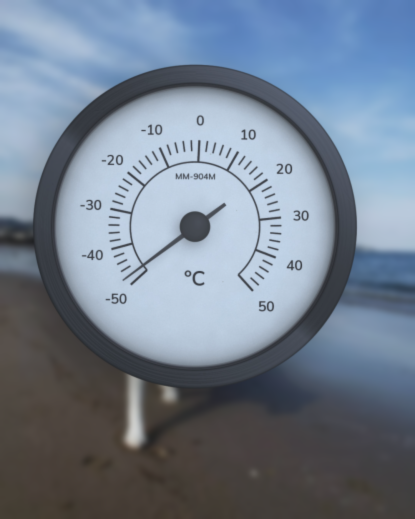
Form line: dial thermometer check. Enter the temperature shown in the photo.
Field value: -48 °C
